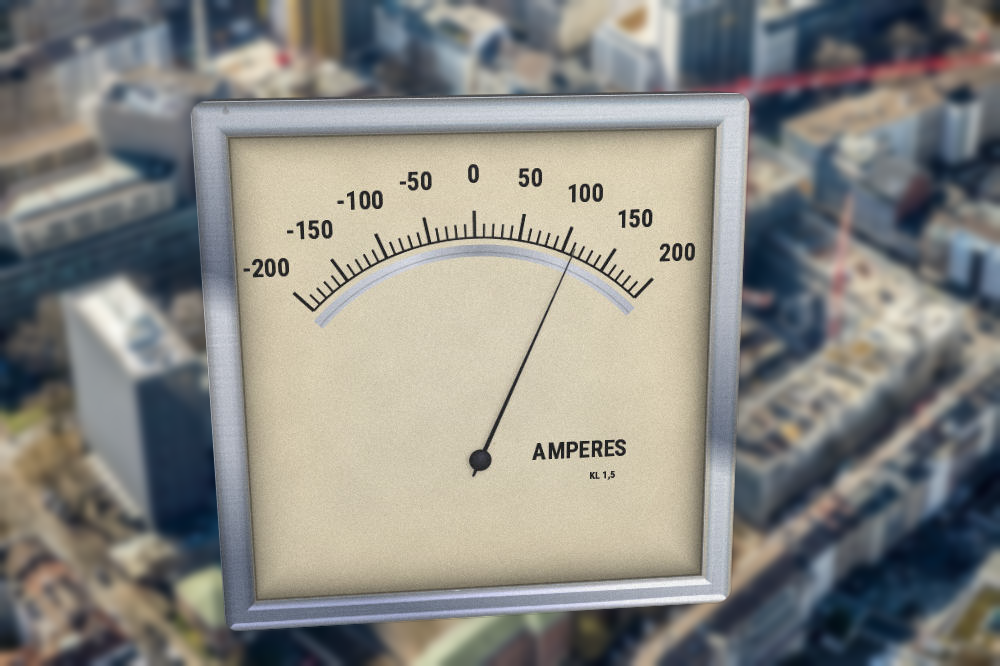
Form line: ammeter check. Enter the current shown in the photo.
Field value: 110 A
